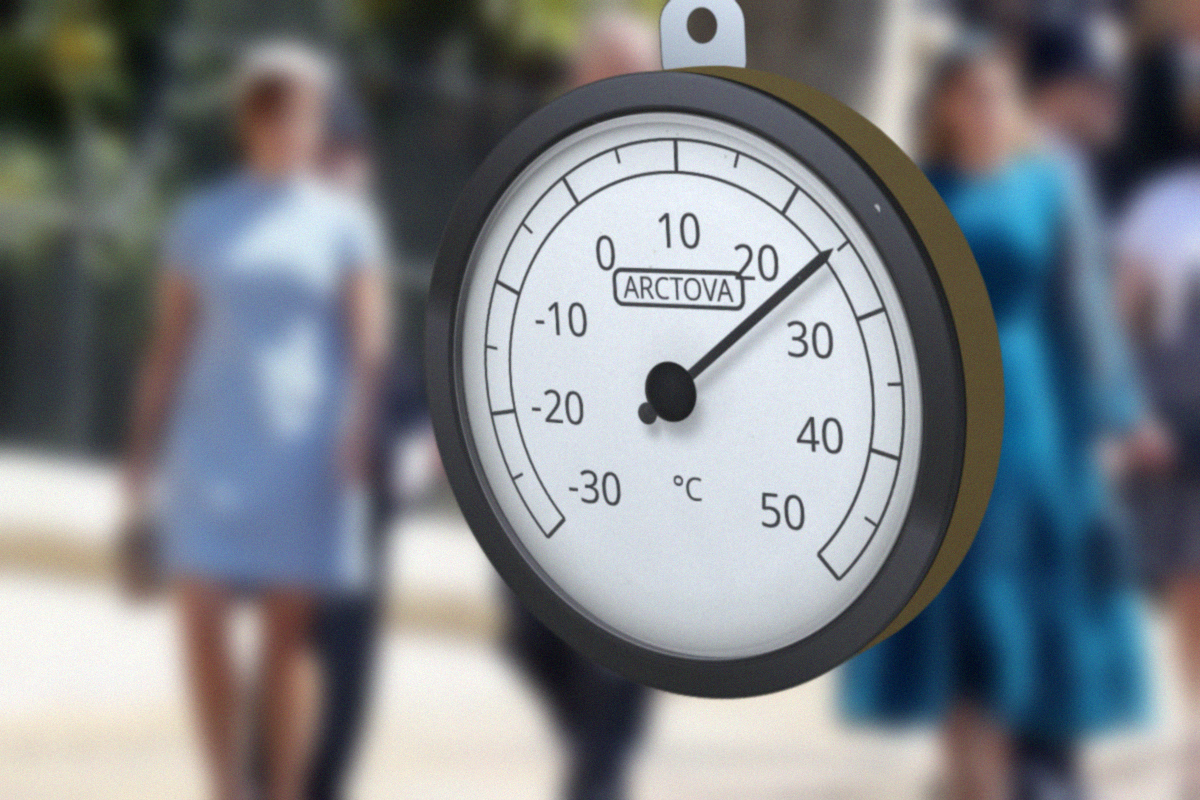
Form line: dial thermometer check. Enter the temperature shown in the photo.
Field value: 25 °C
